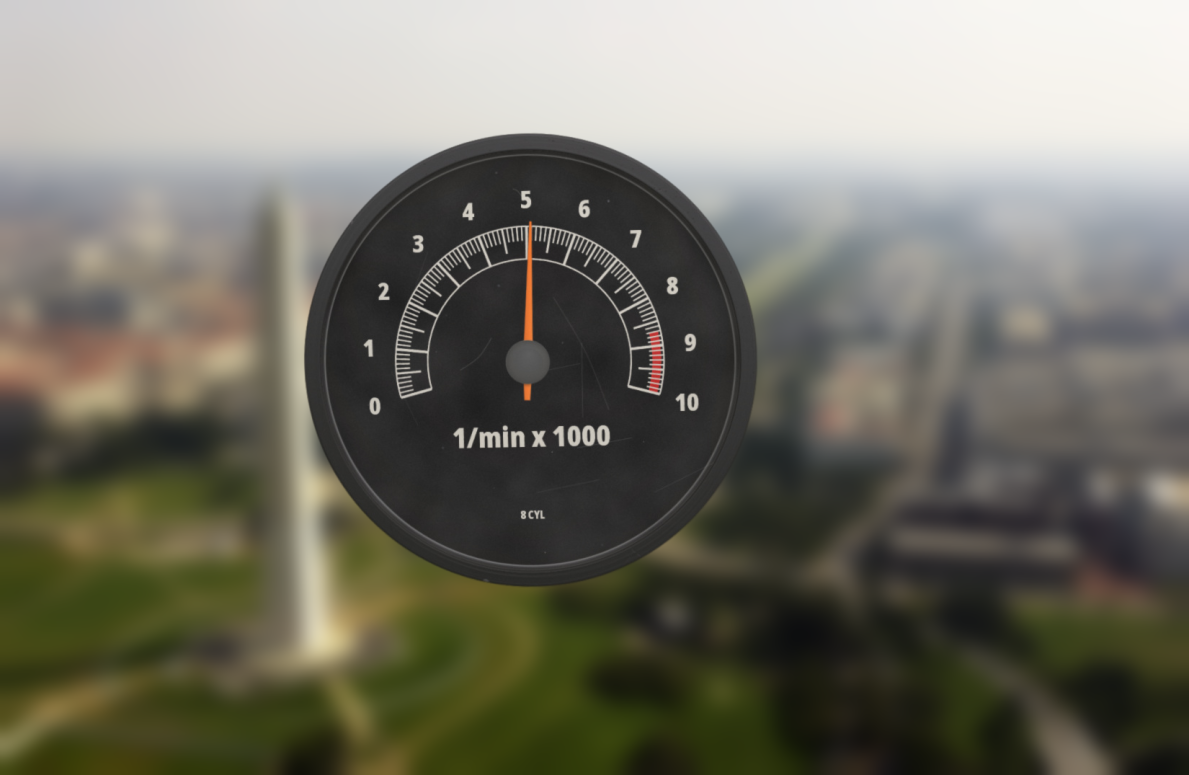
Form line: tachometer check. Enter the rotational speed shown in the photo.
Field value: 5100 rpm
